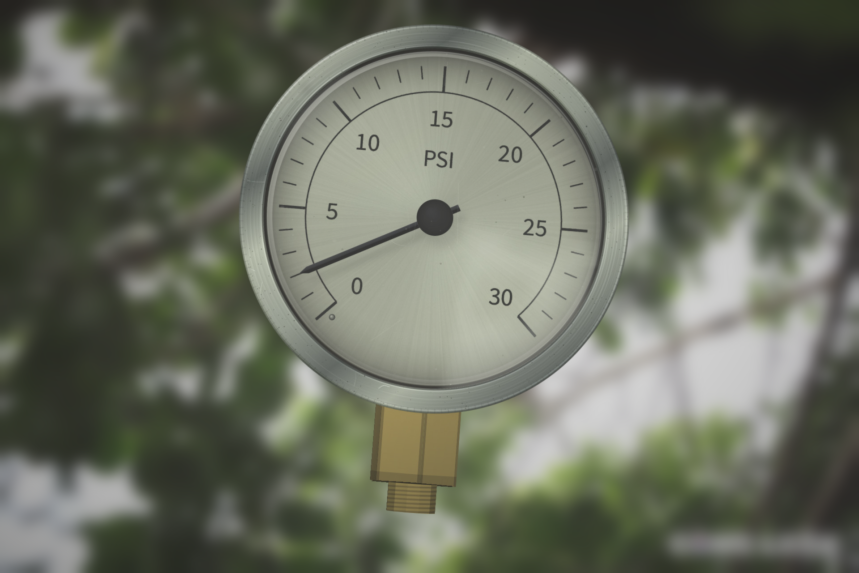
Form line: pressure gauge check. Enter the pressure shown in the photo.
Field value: 2 psi
